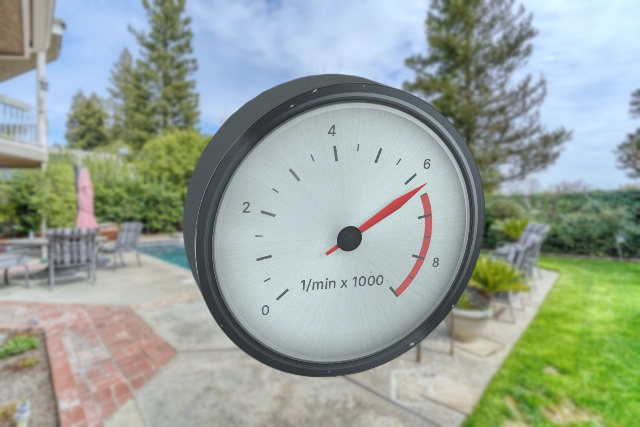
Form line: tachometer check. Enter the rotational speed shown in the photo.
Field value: 6250 rpm
